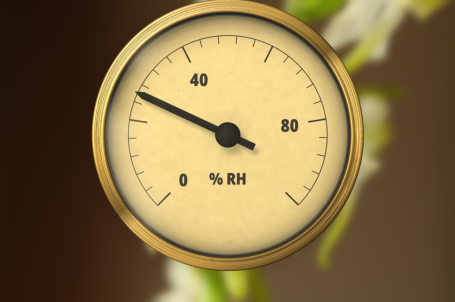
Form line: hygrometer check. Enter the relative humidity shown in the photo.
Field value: 26 %
